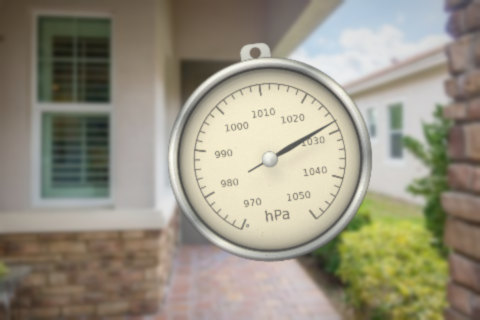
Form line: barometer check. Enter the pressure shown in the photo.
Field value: 1028 hPa
